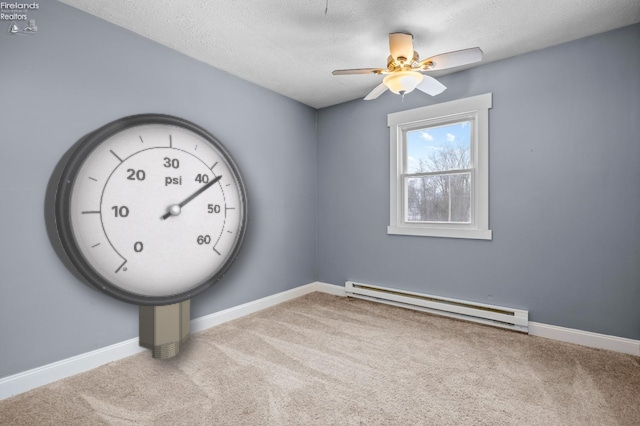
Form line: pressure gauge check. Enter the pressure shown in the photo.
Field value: 42.5 psi
